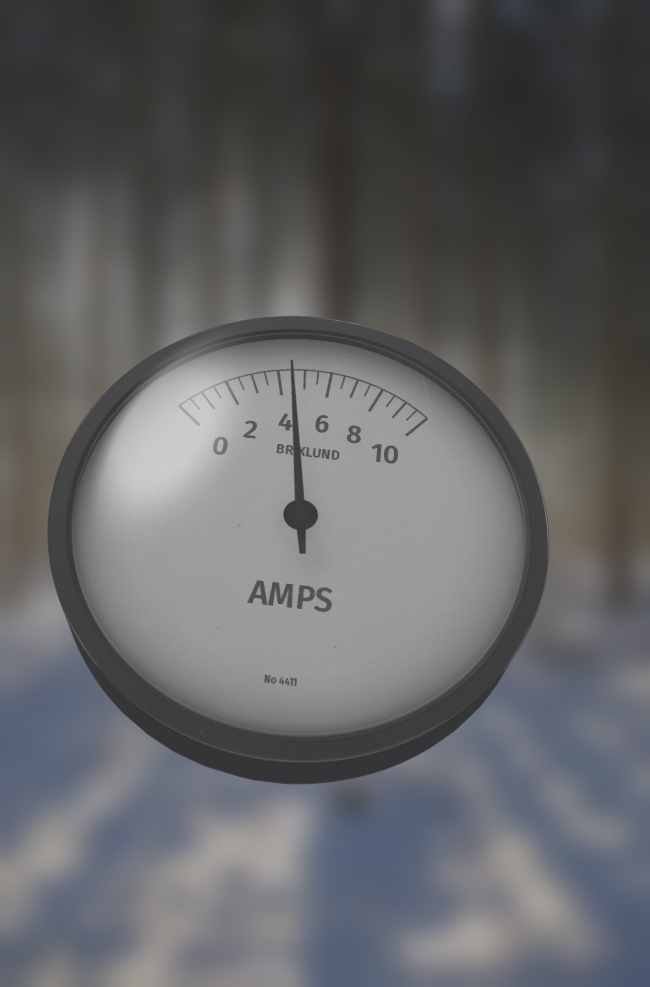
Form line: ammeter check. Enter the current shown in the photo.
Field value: 4.5 A
